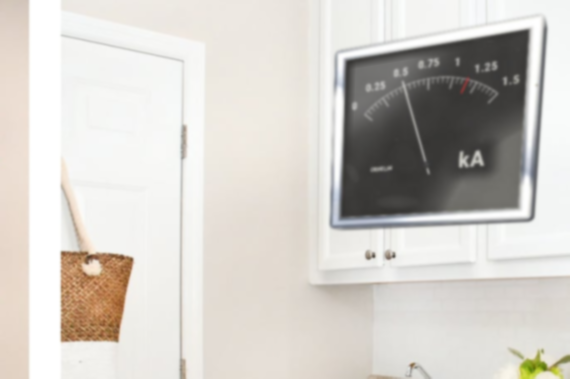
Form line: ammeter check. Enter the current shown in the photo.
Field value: 0.5 kA
